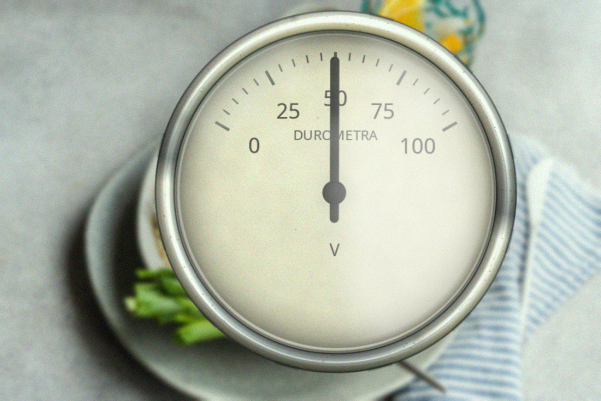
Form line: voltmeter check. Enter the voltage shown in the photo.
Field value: 50 V
